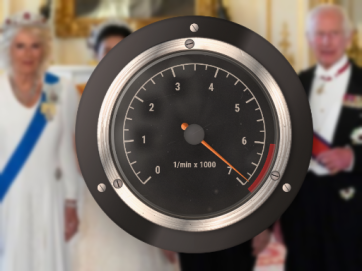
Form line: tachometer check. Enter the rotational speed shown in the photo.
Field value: 6875 rpm
